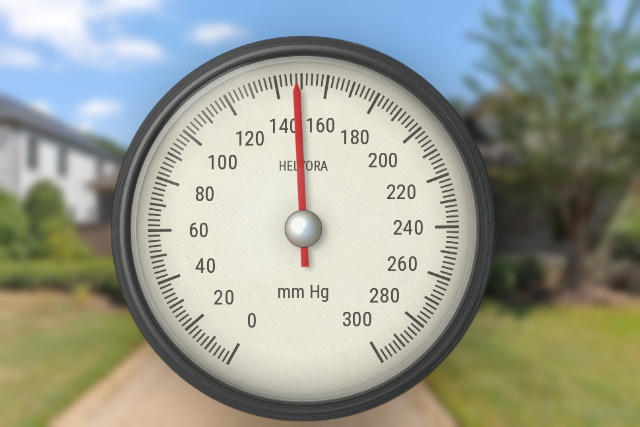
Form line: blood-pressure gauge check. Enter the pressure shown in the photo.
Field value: 148 mmHg
